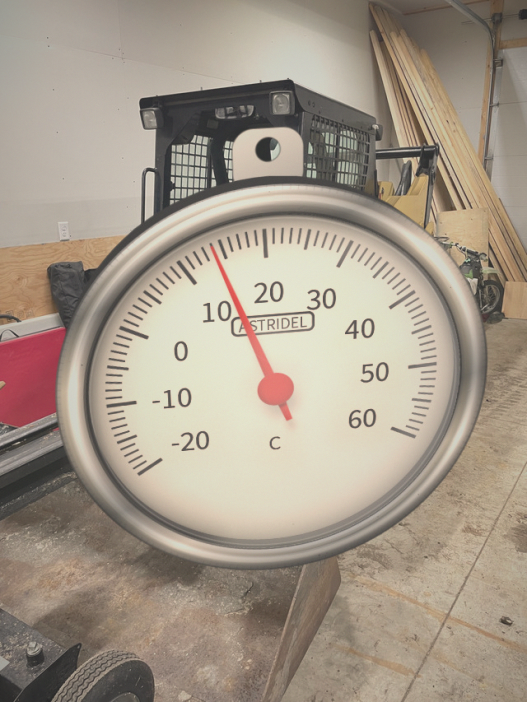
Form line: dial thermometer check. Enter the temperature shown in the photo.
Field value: 14 °C
